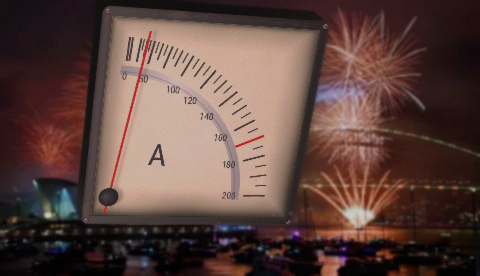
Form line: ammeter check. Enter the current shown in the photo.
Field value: 50 A
